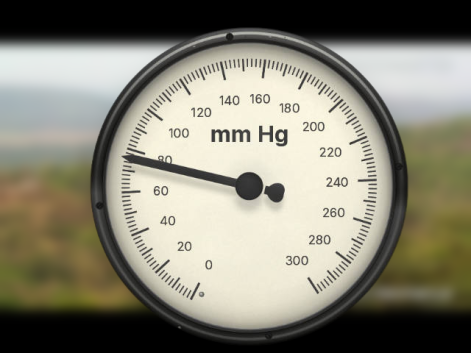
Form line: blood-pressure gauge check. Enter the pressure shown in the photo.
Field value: 76 mmHg
